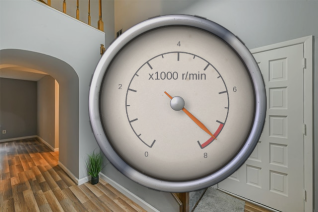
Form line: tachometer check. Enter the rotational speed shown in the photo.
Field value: 7500 rpm
